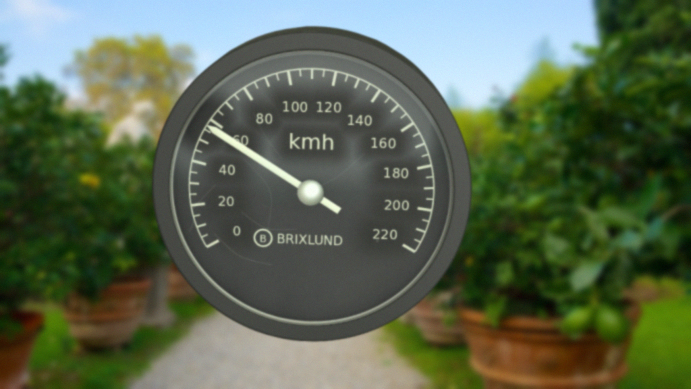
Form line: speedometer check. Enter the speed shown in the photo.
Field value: 57.5 km/h
